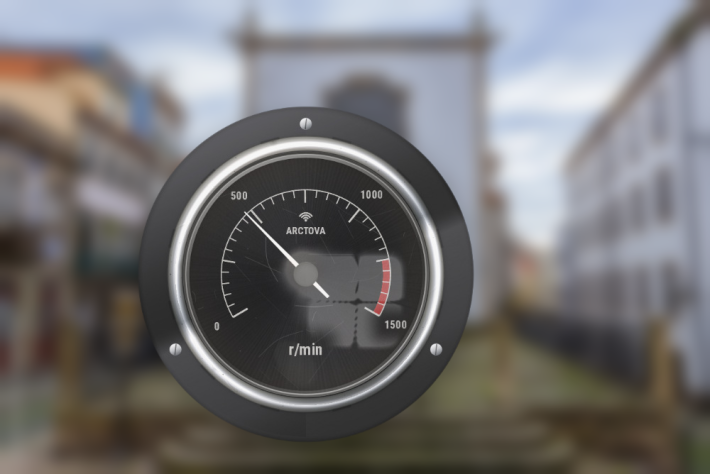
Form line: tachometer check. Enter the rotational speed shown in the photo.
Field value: 475 rpm
